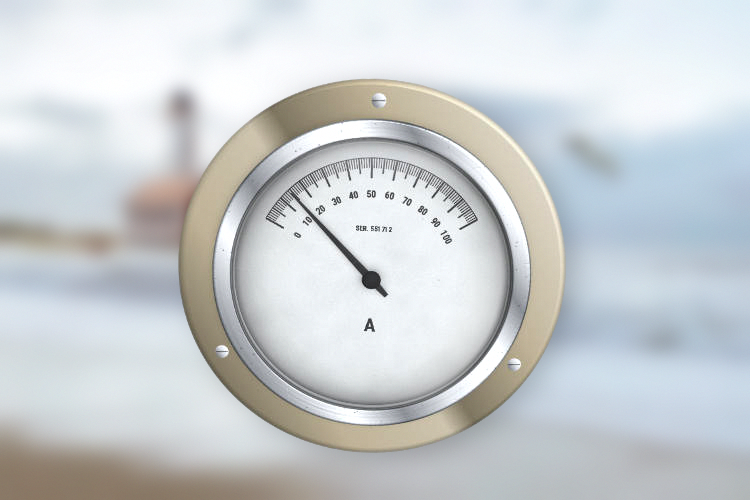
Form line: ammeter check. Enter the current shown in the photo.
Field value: 15 A
